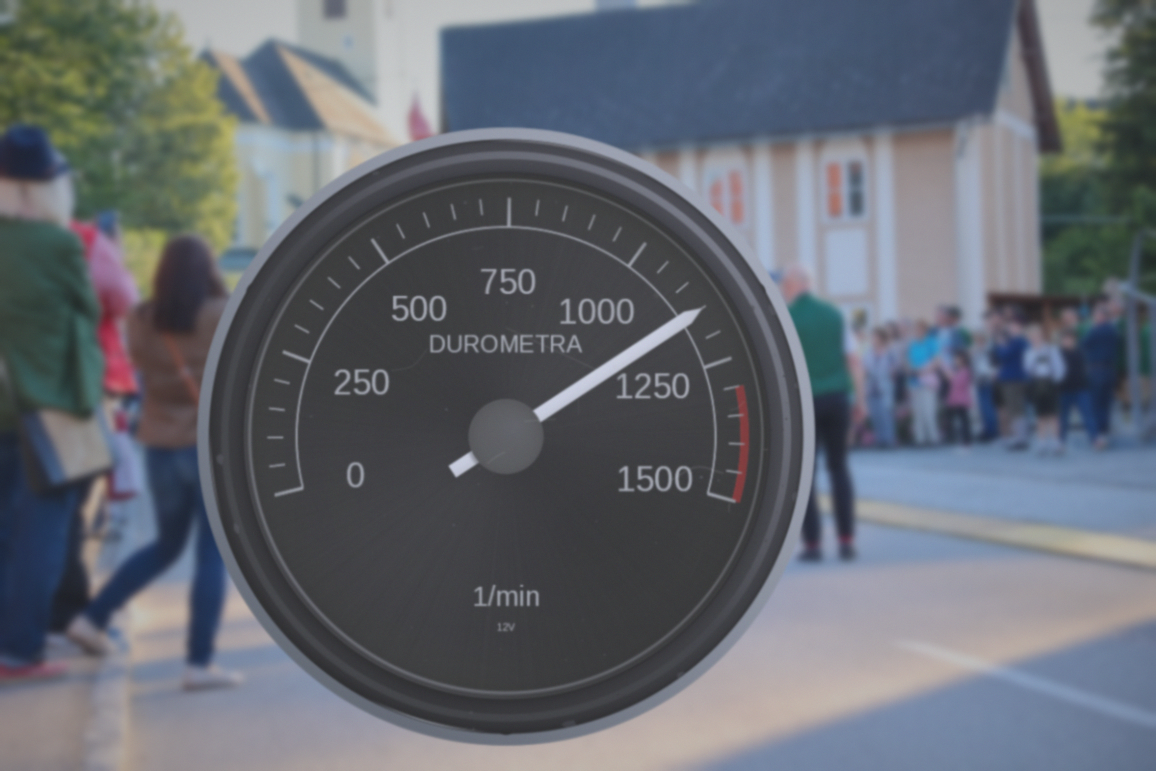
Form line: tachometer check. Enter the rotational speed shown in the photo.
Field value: 1150 rpm
